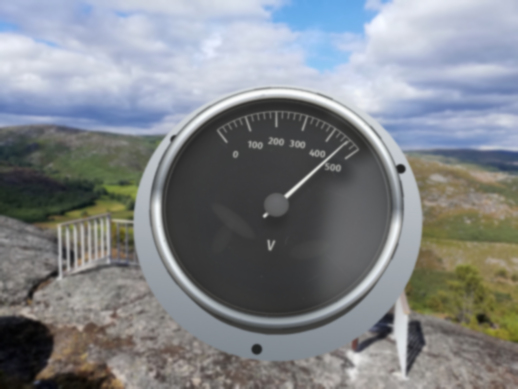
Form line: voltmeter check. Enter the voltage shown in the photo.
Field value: 460 V
